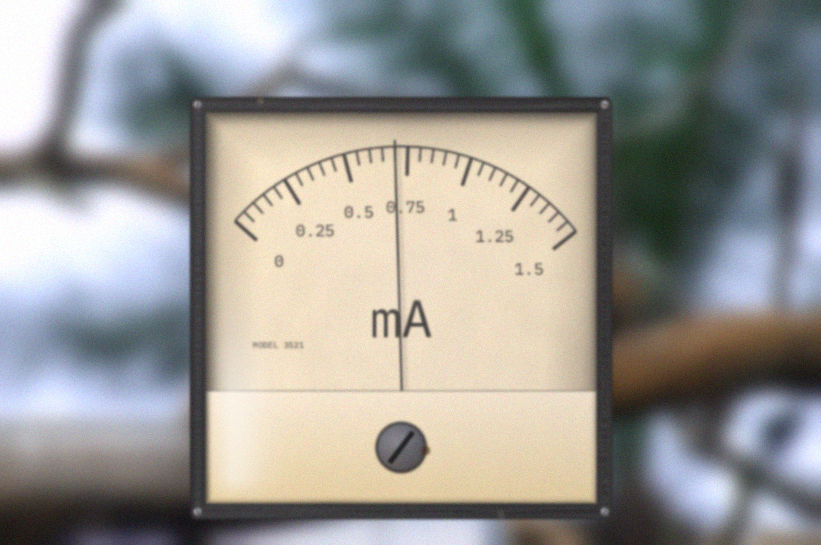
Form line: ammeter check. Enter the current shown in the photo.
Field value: 0.7 mA
